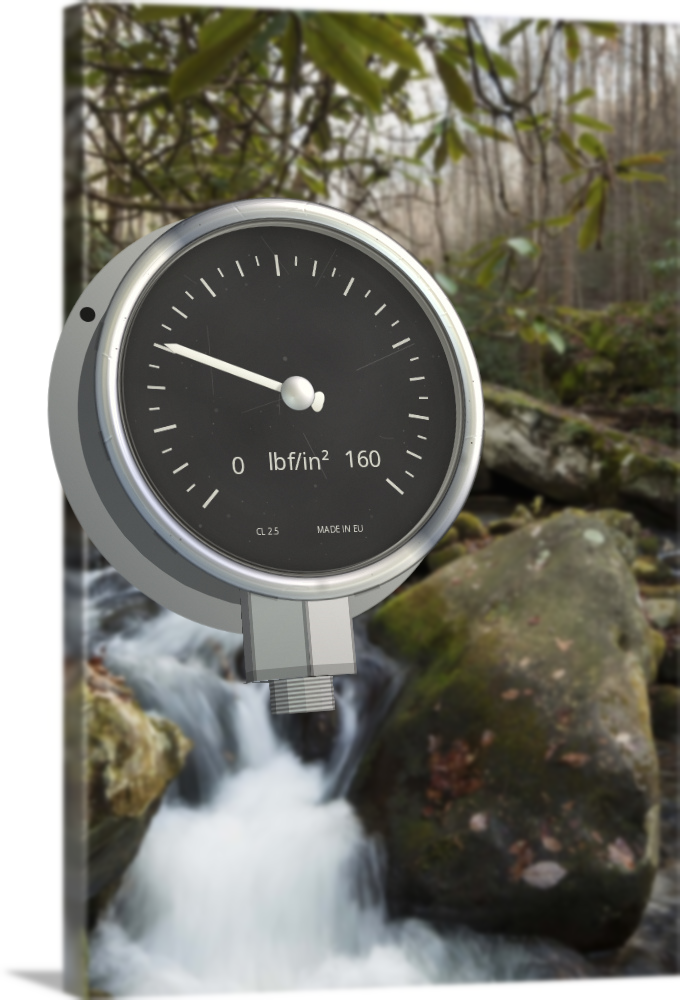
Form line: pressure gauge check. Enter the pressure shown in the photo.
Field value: 40 psi
